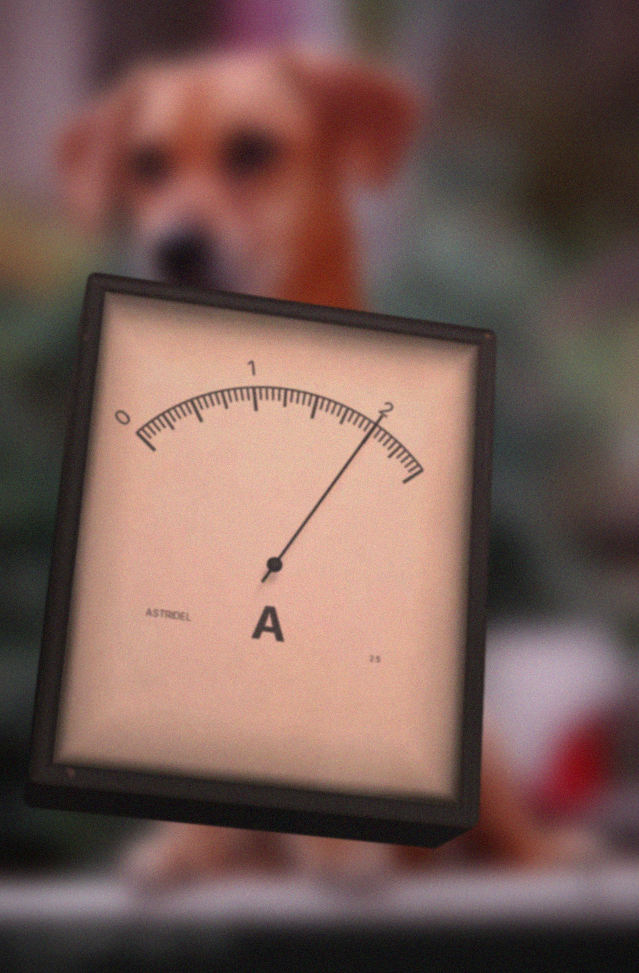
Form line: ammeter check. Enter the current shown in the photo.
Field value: 2 A
